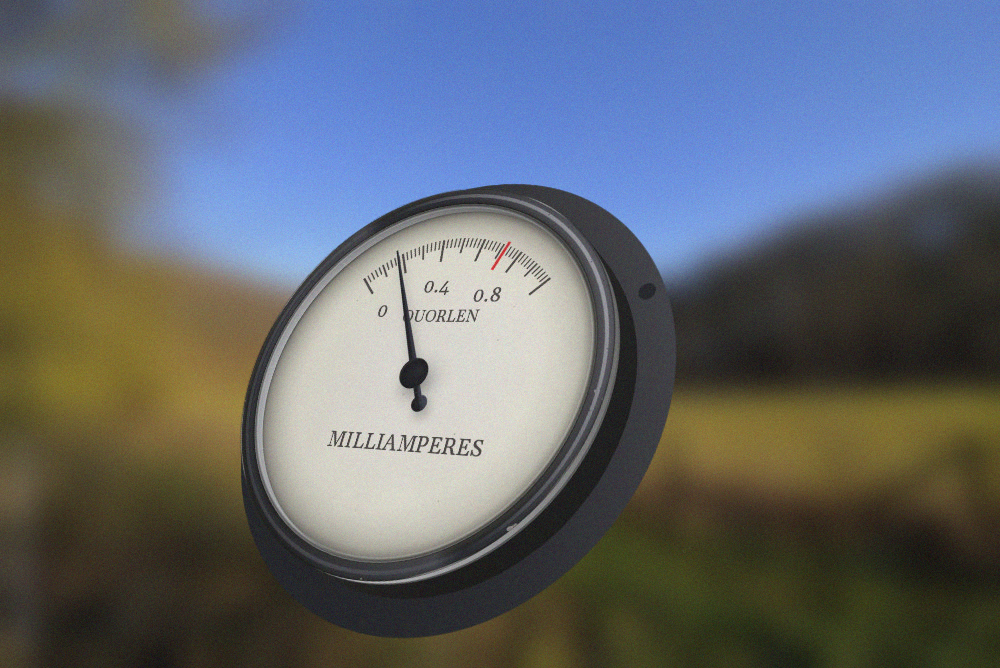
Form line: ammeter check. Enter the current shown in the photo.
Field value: 0.2 mA
